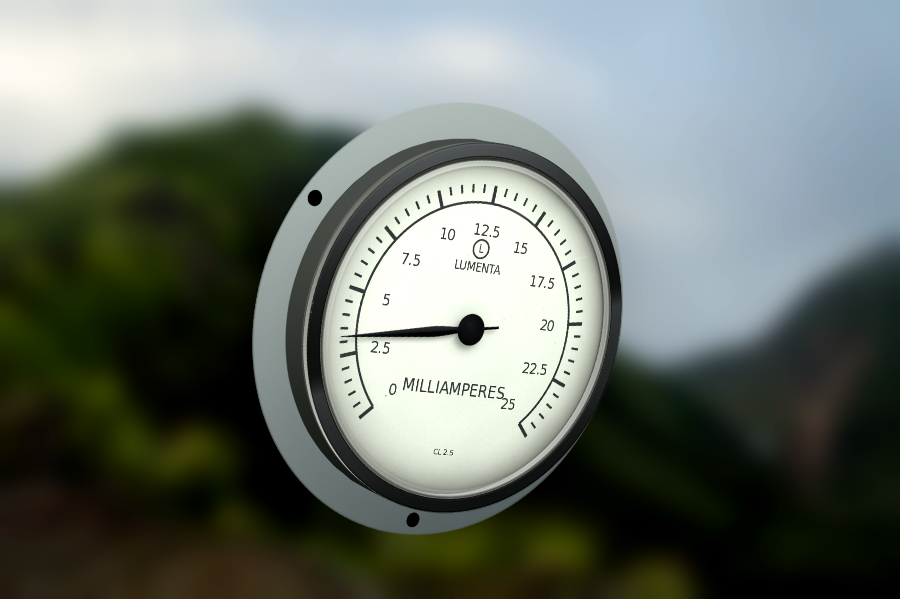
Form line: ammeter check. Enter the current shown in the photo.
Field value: 3.25 mA
